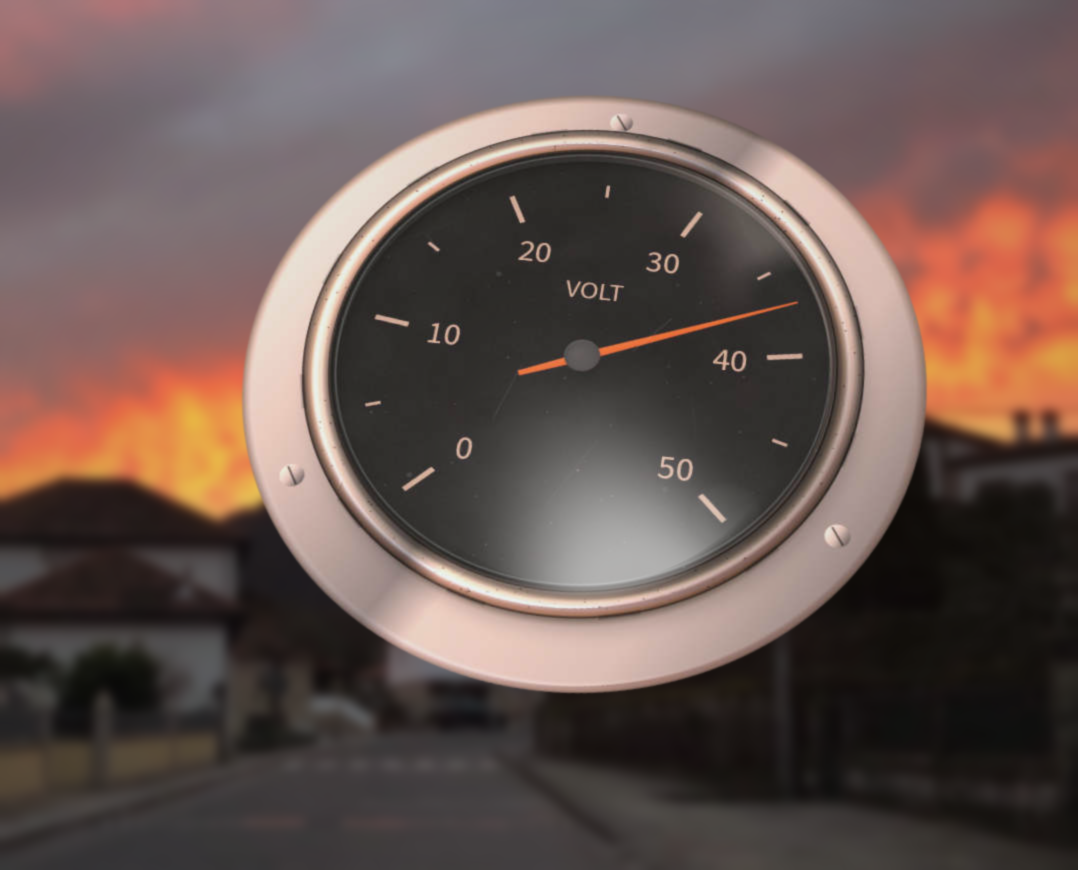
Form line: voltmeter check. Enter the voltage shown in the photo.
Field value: 37.5 V
